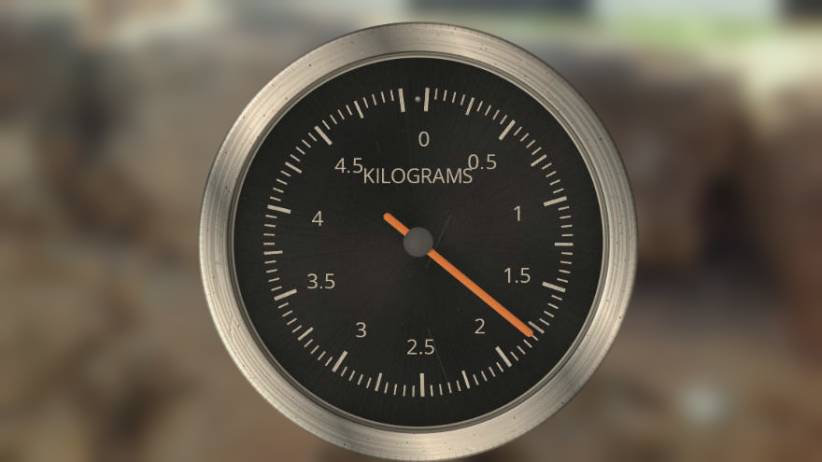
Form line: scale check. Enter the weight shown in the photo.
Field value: 1.8 kg
